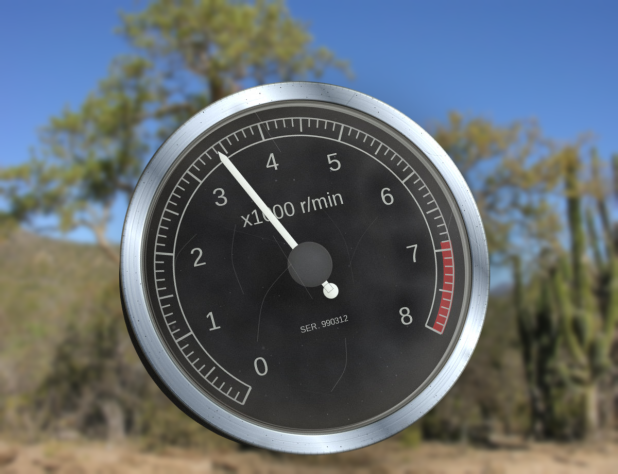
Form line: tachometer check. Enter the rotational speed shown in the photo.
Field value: 3400 rpm
